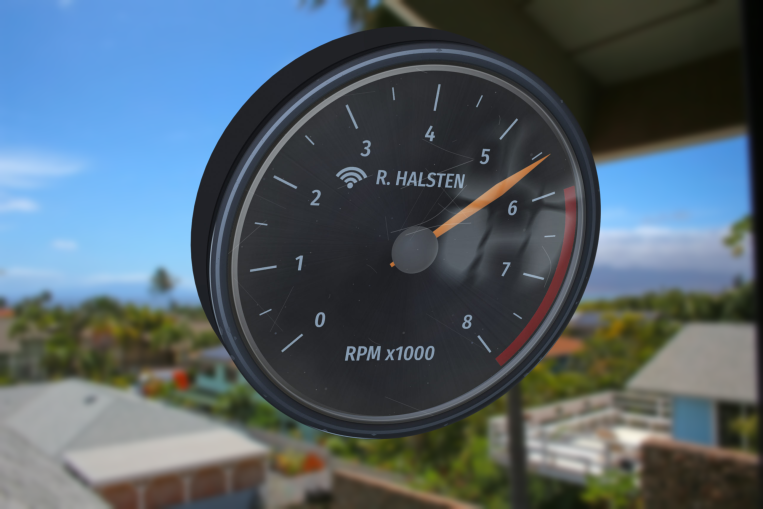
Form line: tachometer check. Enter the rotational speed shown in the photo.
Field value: 5500 rpm
